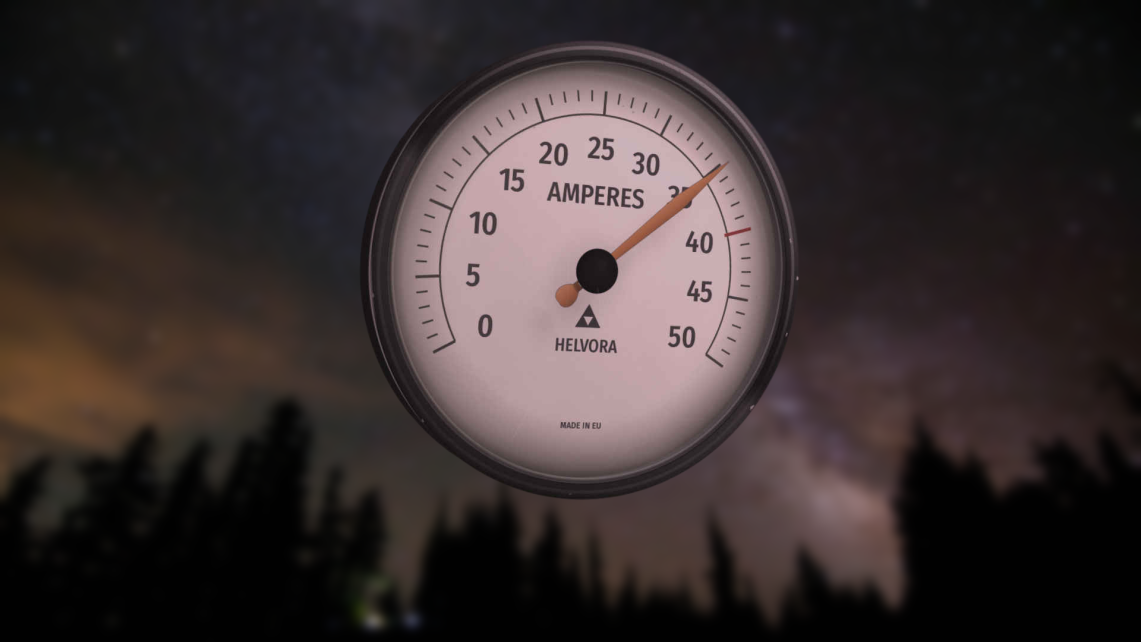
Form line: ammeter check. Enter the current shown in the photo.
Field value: 35 A
